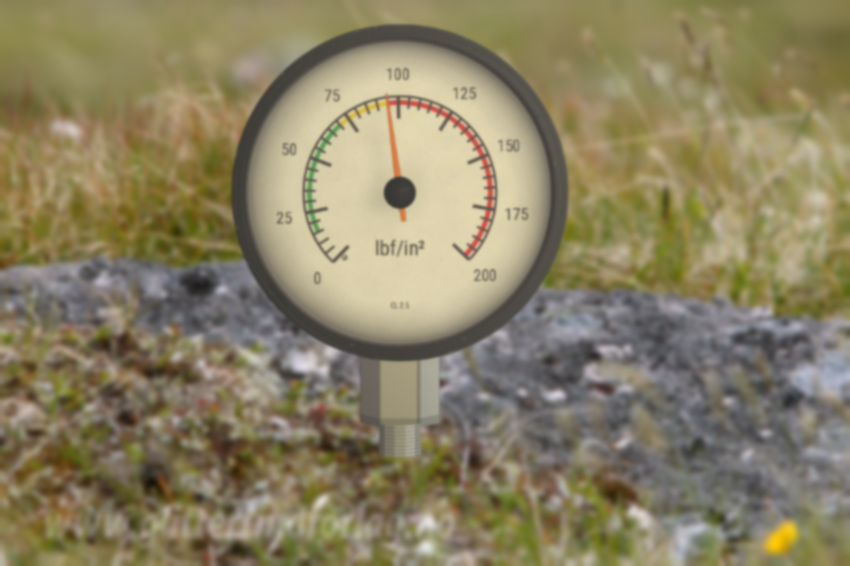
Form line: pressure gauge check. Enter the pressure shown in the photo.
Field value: 95 psi
